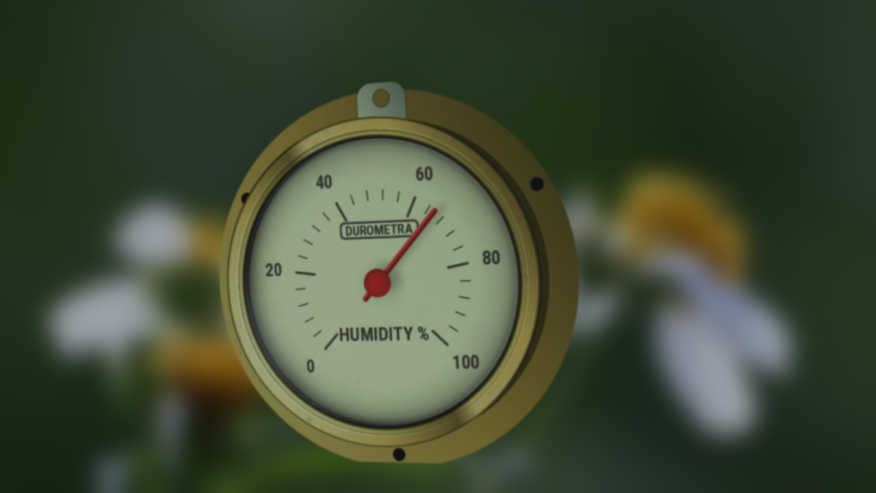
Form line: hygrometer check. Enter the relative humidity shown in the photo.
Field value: 66 %
